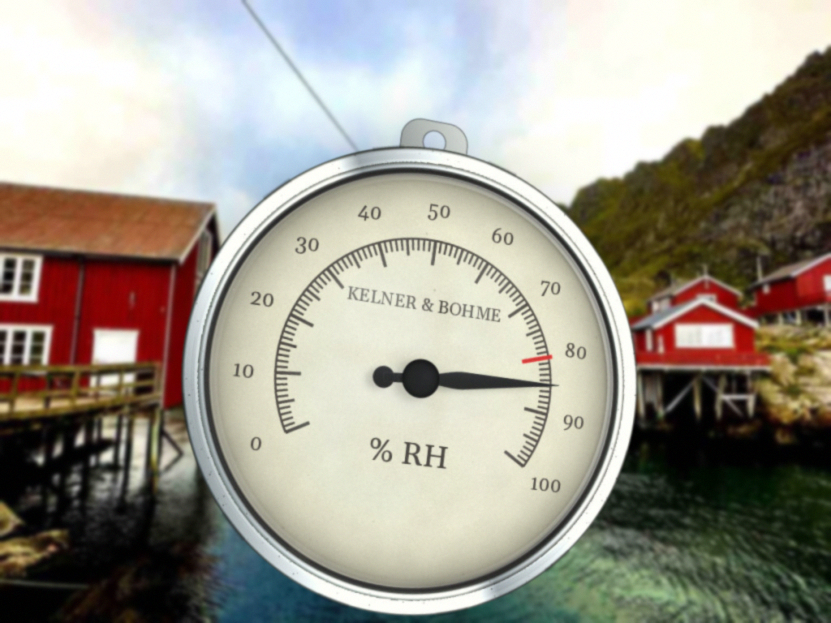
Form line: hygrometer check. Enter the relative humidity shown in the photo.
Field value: 85 %
